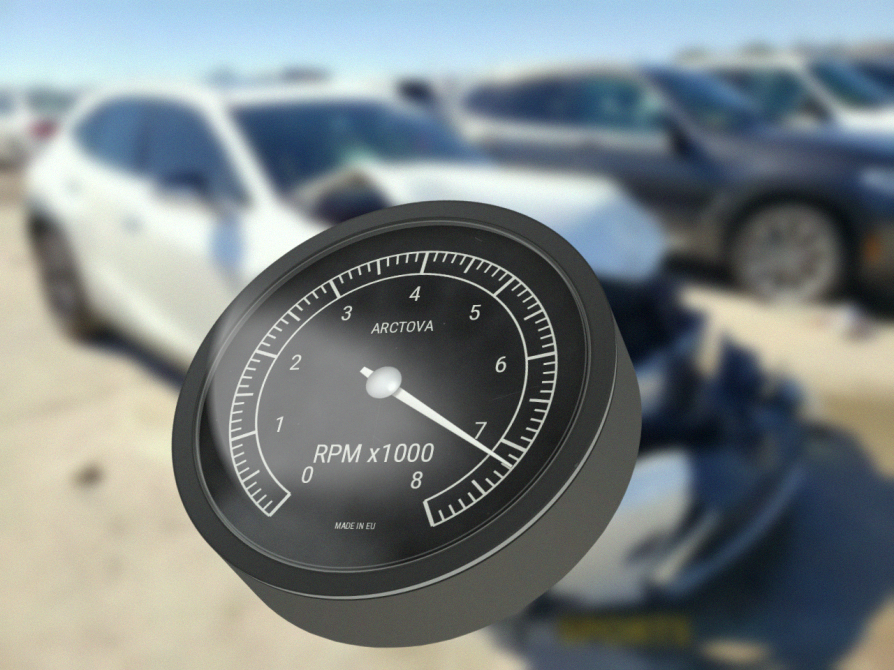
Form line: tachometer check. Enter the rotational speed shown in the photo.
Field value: 7200 rpm
